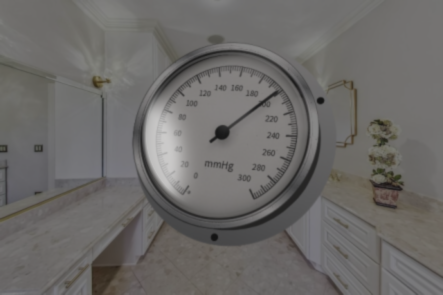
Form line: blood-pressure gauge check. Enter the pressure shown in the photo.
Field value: 200 mmHg
